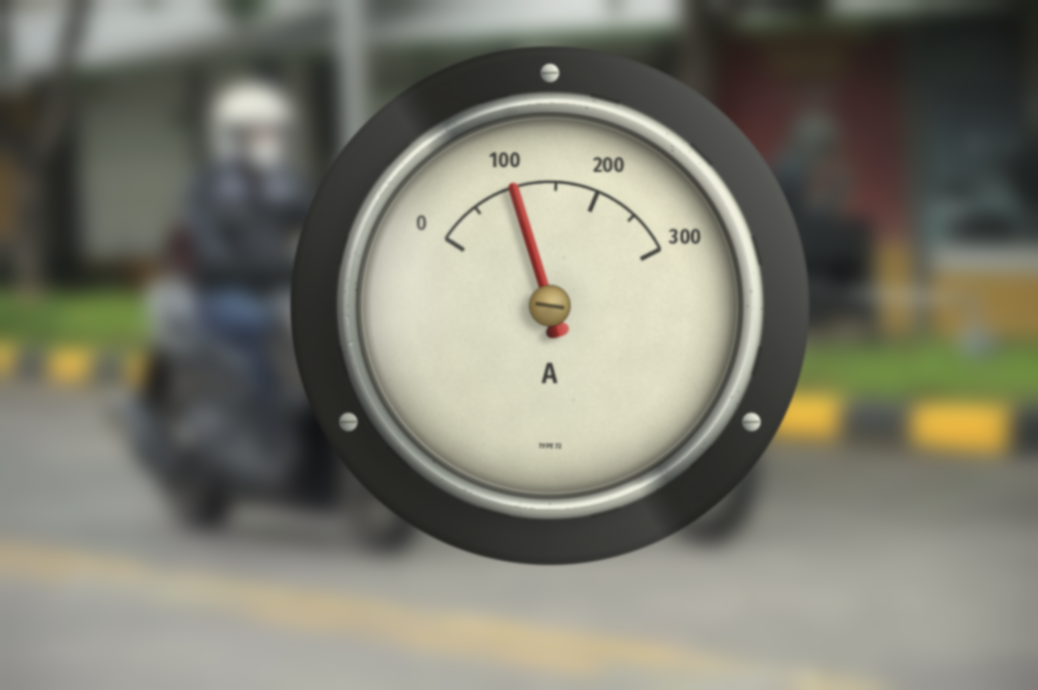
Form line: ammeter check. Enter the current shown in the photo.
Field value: 100 A
